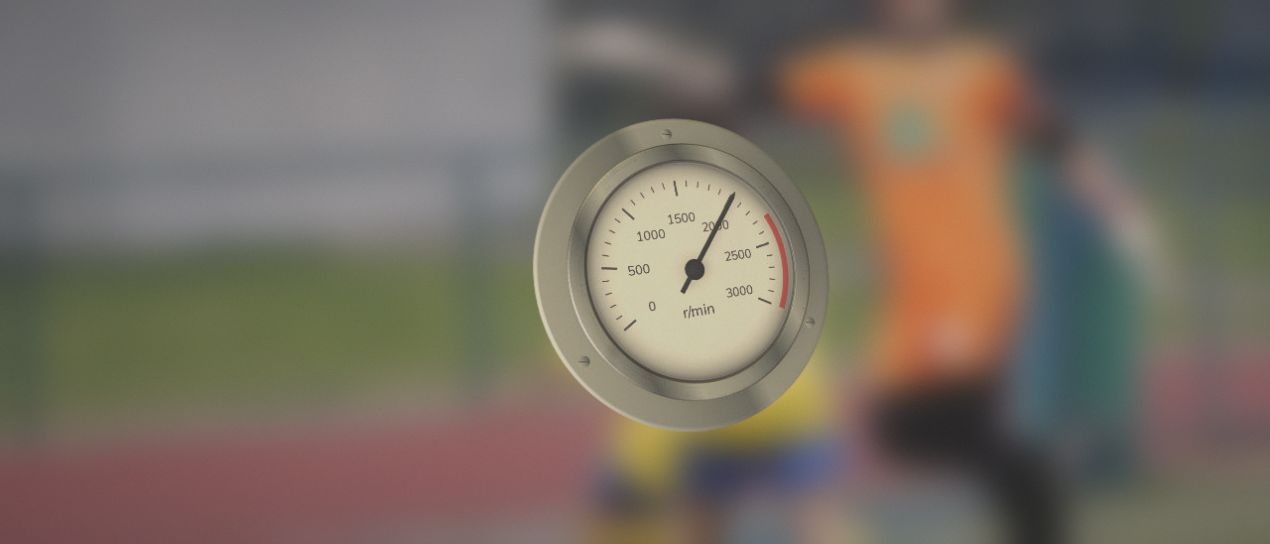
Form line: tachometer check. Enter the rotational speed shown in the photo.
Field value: 2000 rpm
